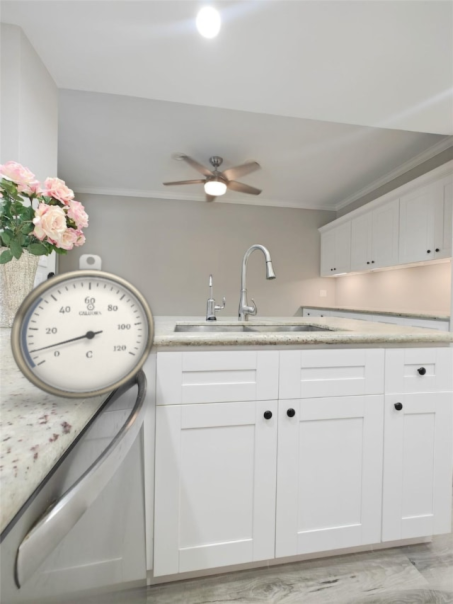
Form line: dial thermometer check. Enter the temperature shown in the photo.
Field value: 8 °C
